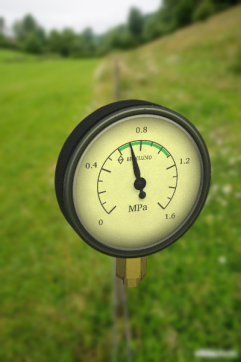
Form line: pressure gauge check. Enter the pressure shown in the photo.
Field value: 0.7 MPa
